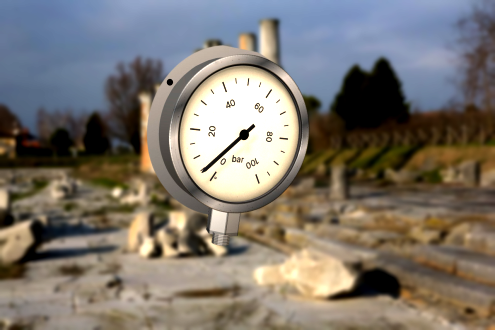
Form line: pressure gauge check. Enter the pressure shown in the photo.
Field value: 5 bar
